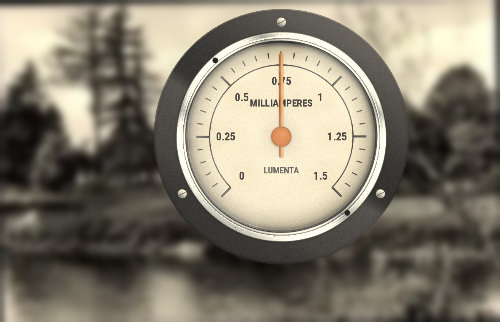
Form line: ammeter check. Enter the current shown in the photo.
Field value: 0.75 mA
